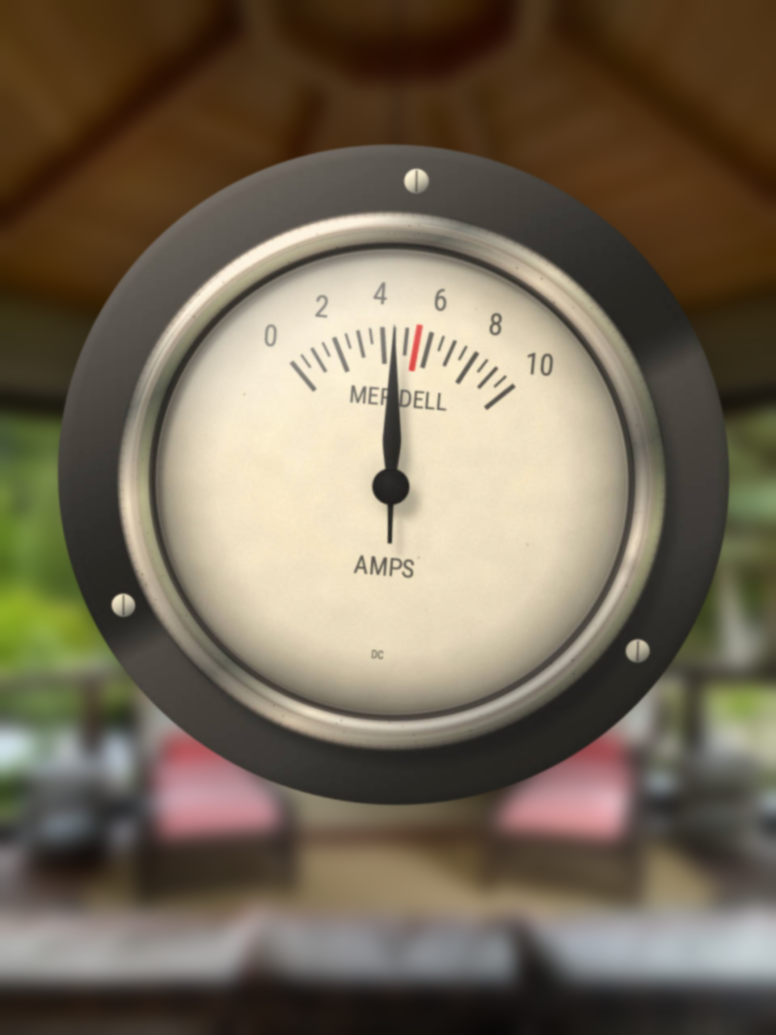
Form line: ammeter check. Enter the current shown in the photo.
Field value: 4.5 A
